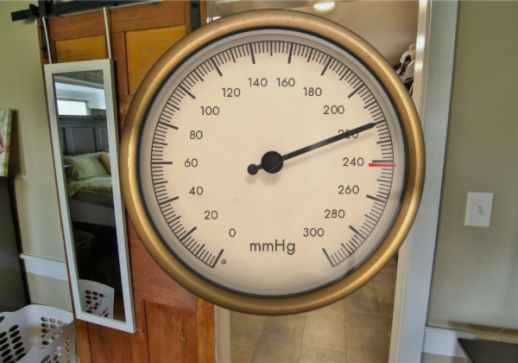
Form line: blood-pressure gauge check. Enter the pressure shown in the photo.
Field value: 220 mmHg
